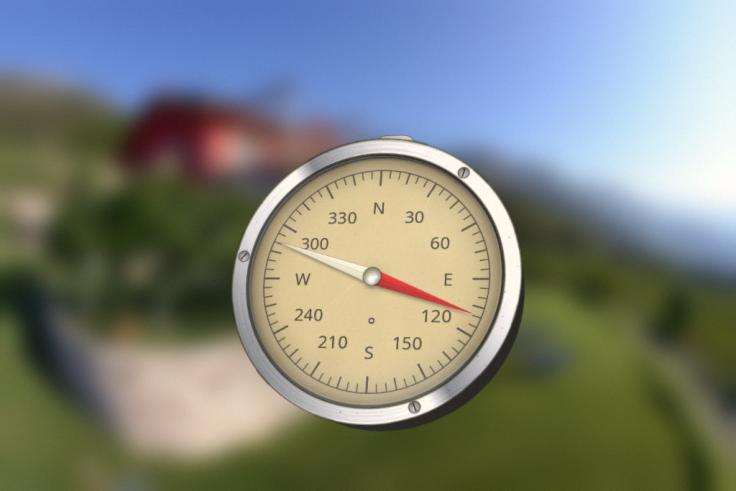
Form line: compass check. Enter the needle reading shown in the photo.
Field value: 110 °
